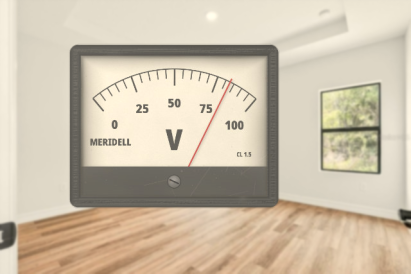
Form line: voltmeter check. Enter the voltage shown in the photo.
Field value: 82.5 V
